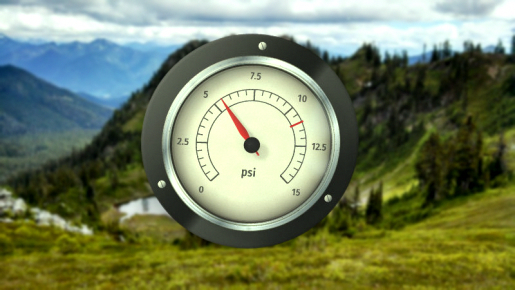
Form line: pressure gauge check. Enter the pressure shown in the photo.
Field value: 5.5 psi
